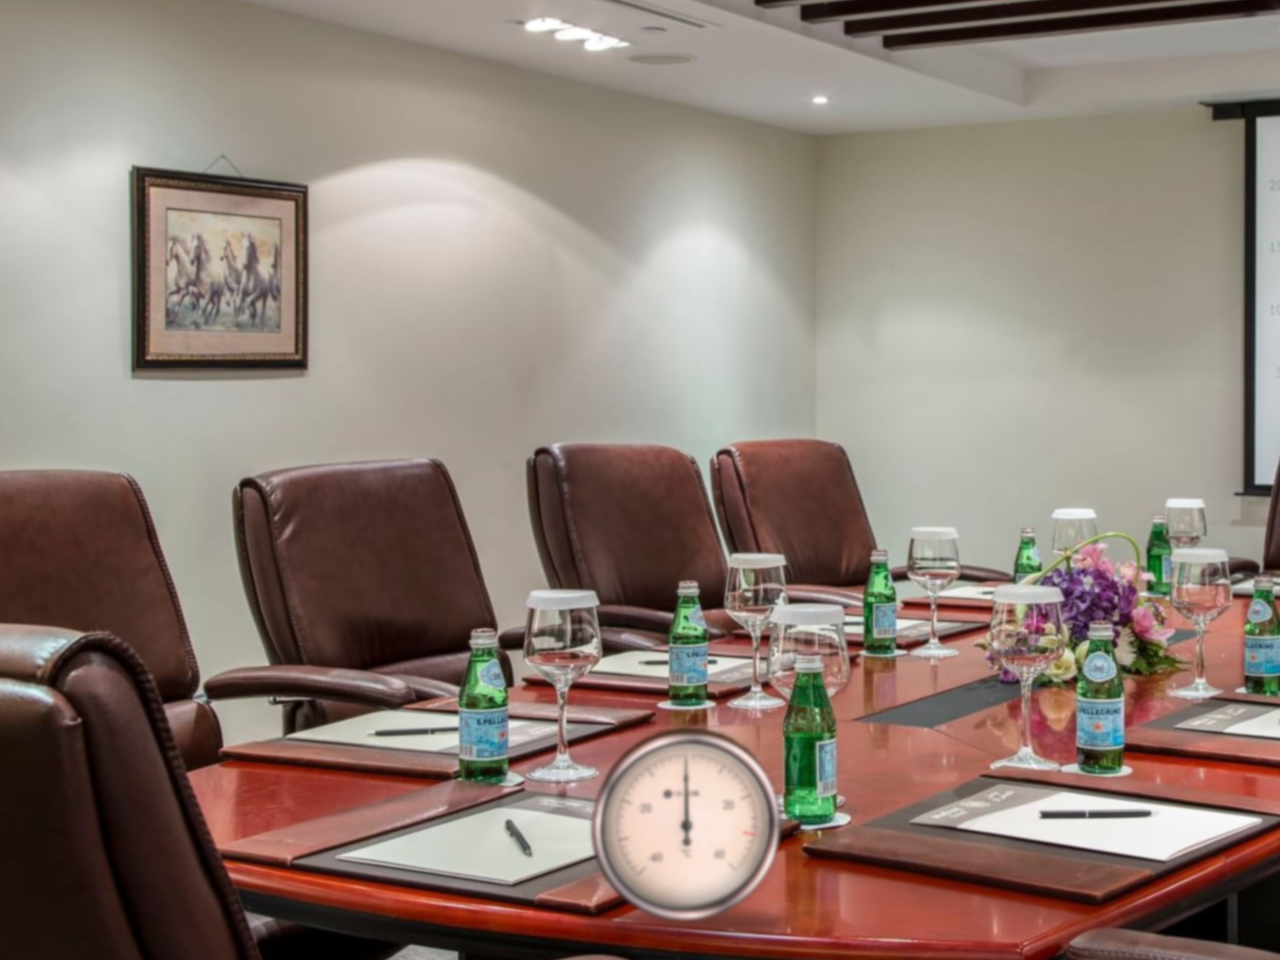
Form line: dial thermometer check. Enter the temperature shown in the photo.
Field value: 0 °C
